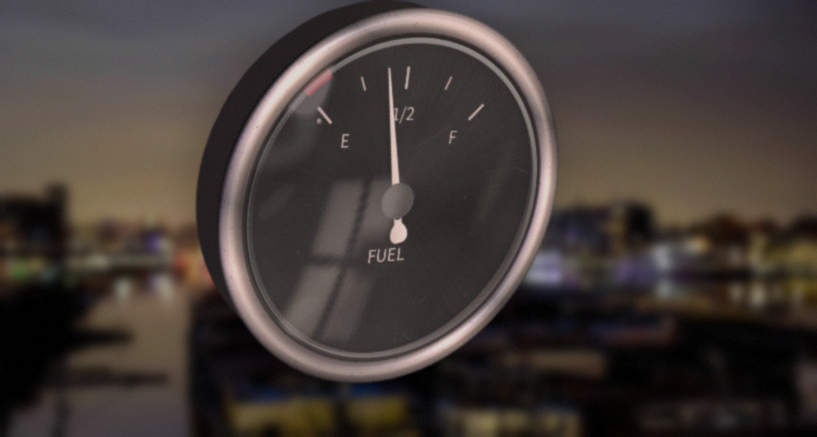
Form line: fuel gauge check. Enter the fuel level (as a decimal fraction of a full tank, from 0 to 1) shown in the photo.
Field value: 0.375
